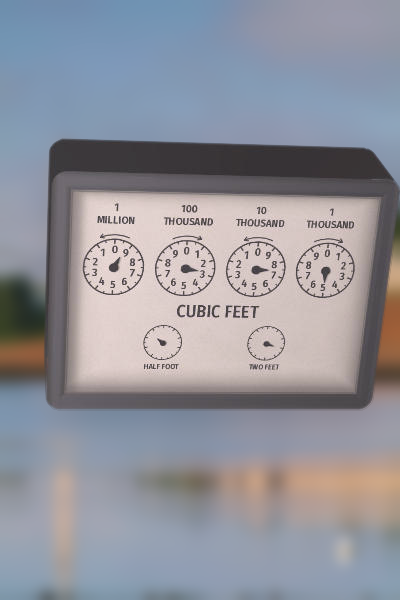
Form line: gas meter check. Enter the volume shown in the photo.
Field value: 927500 ft³
